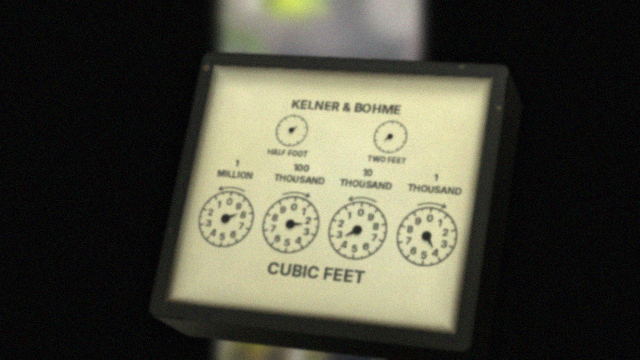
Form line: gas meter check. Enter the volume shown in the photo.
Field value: 823400 ft³
